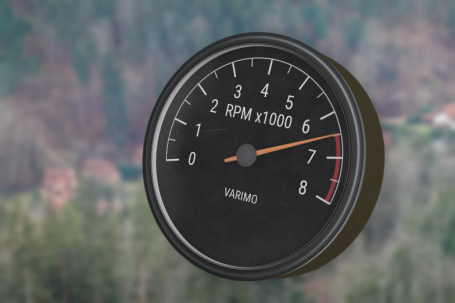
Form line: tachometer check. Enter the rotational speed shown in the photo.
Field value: 6500 rpm
